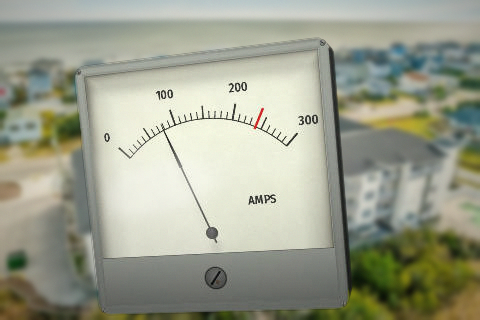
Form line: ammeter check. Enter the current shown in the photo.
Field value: 80 A
